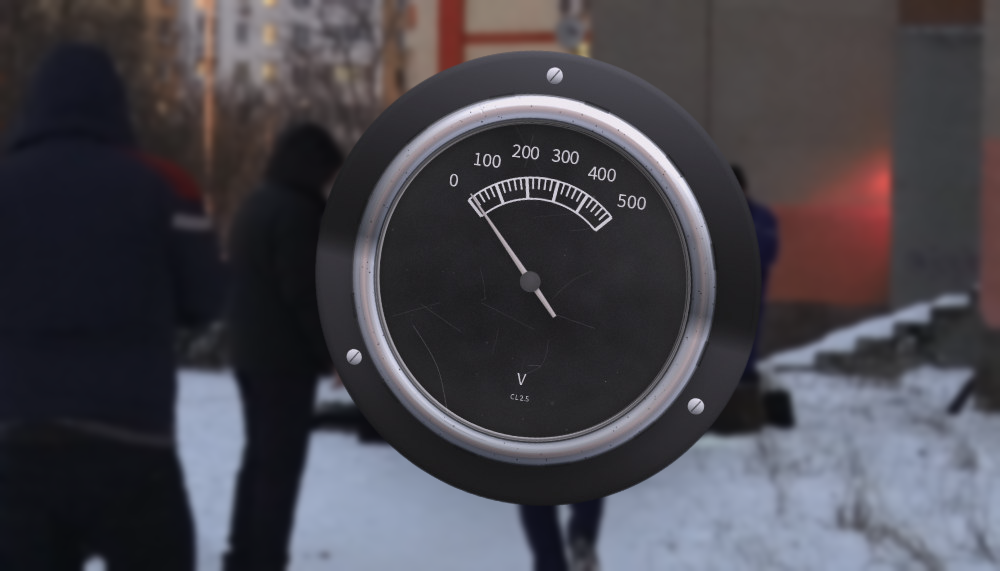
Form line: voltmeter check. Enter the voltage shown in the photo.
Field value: 20 V
